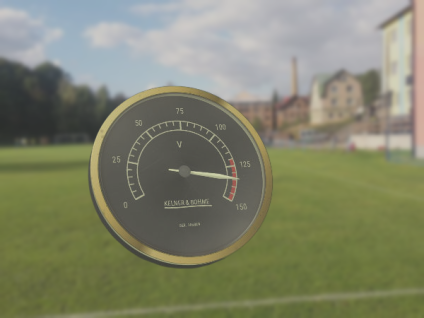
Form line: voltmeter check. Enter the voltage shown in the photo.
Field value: 135 V
